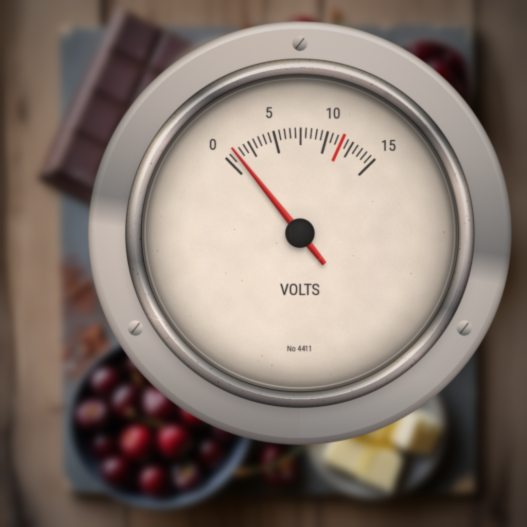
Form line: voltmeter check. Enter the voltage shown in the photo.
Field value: 1 V
